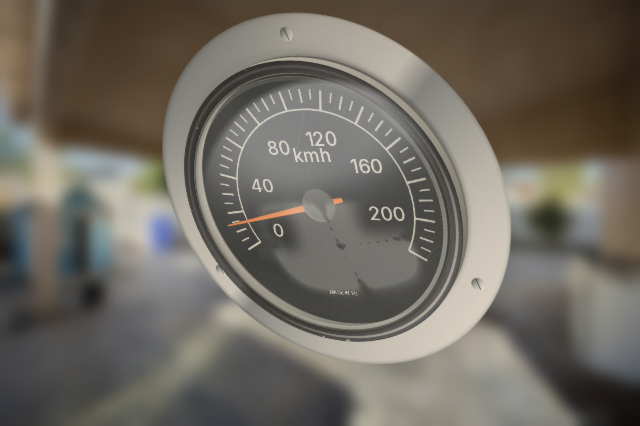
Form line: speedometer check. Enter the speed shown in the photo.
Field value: 15 km/h
